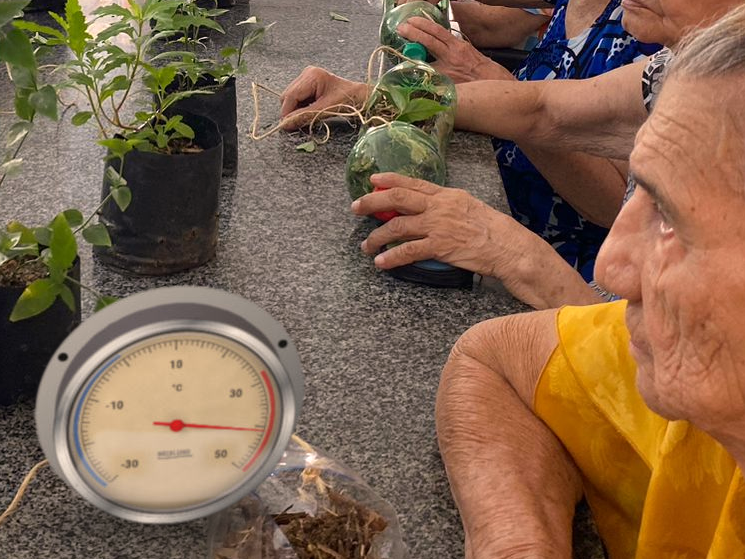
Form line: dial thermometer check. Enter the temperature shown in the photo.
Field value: 40 °C
